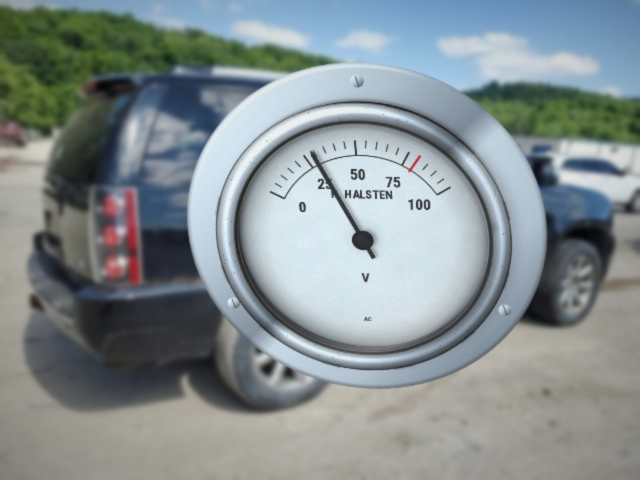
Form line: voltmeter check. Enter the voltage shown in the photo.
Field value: 30 V
